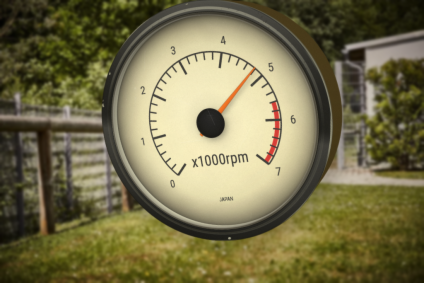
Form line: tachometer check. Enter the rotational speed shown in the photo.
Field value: 4800 rpm
